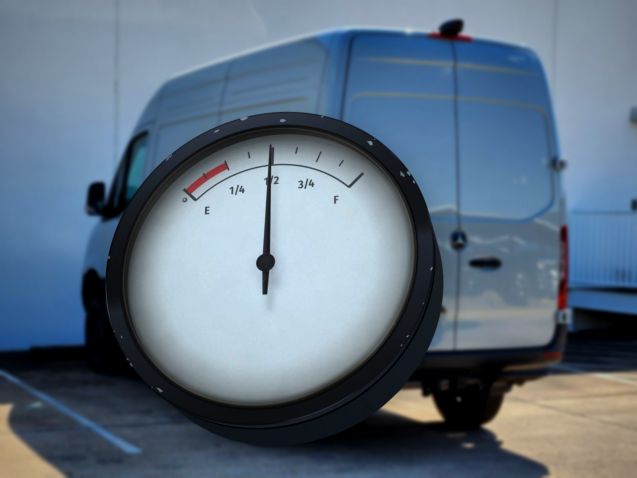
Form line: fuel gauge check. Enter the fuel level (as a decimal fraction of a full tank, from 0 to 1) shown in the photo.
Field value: 0.5
